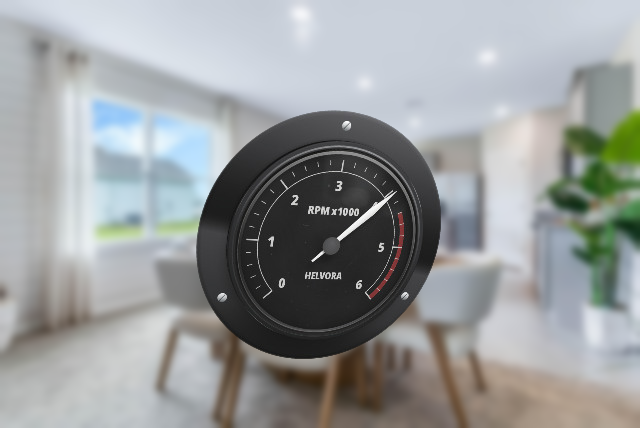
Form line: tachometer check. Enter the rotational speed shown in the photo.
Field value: 4000 rpm
